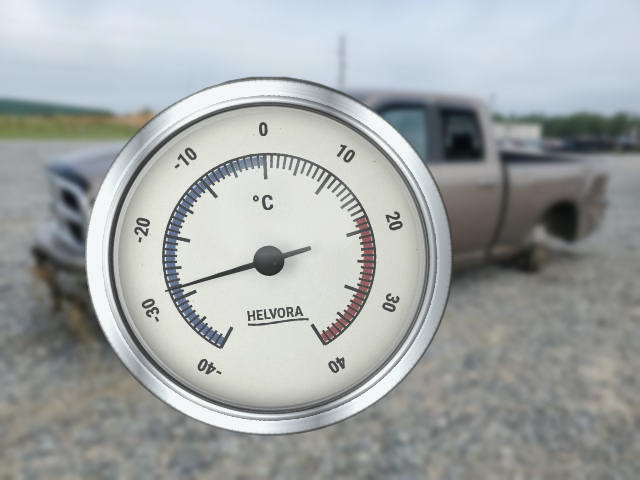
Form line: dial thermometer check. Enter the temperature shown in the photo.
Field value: -28 °C
